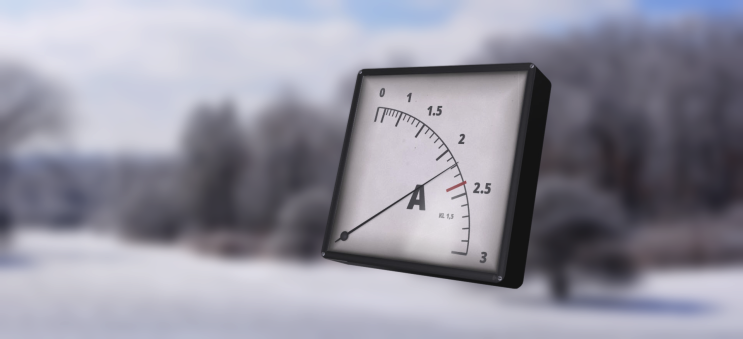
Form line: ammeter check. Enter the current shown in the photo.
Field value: 2.2 A
